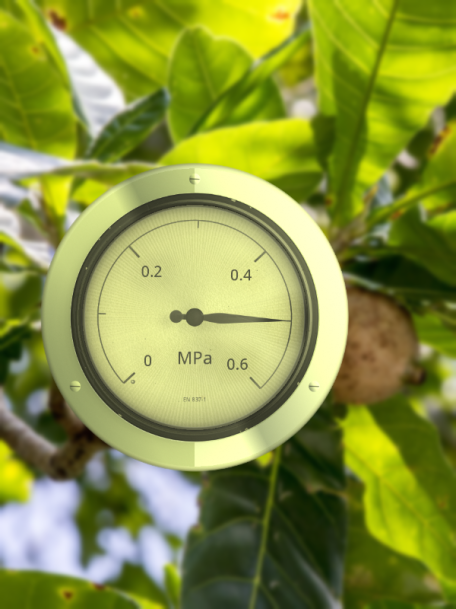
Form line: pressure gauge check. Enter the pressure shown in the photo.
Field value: 0.5 MPa
